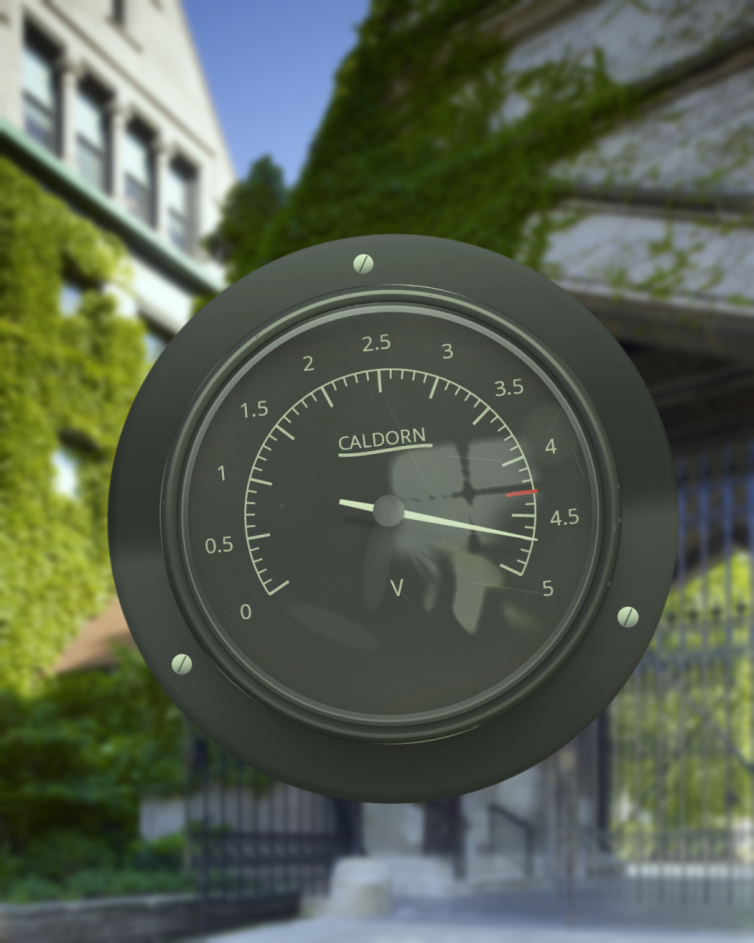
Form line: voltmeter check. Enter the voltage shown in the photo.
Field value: 4.7 V
